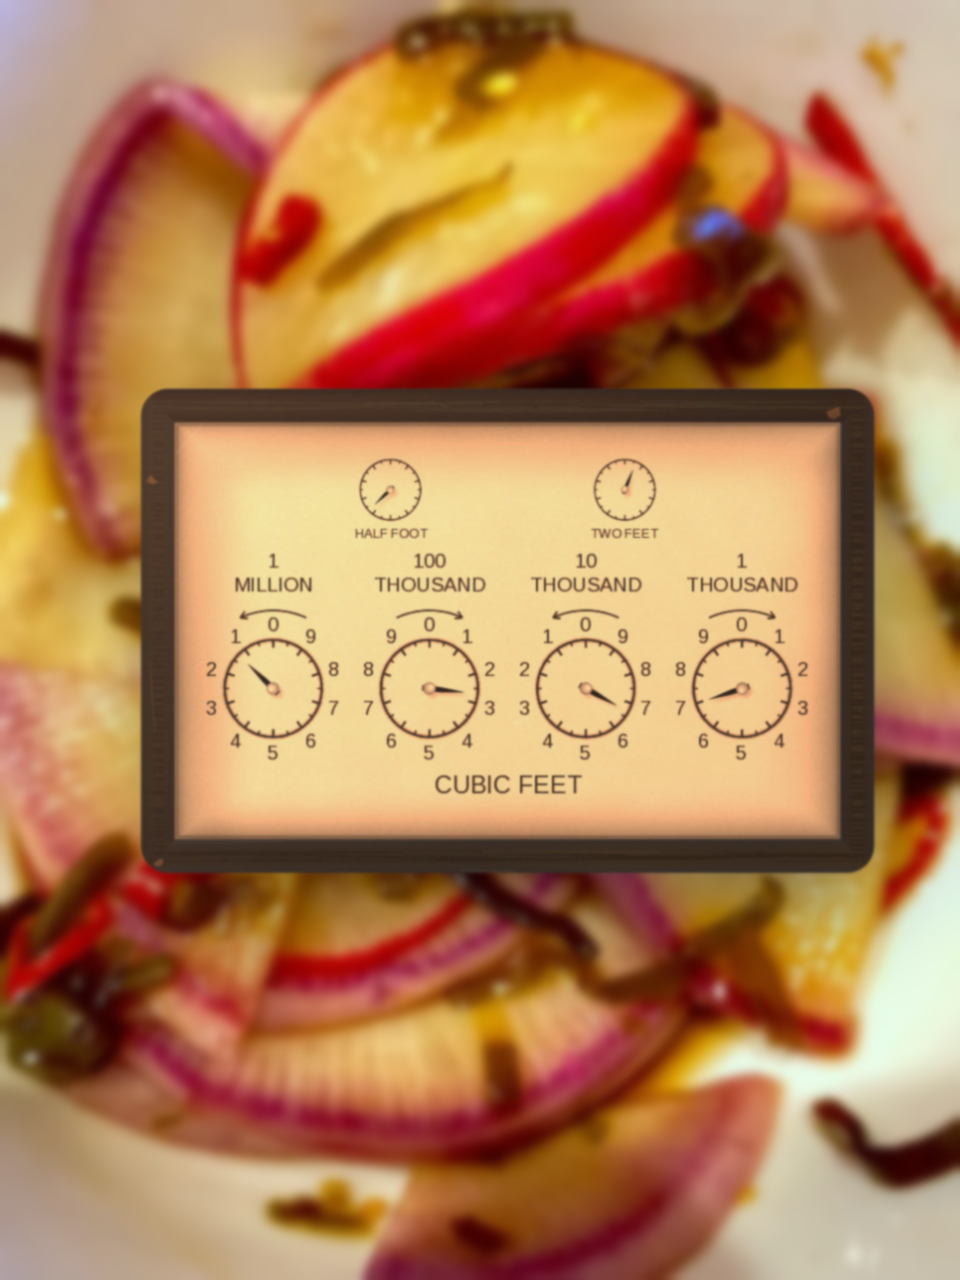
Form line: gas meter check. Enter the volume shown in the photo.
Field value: 126700 ft³
